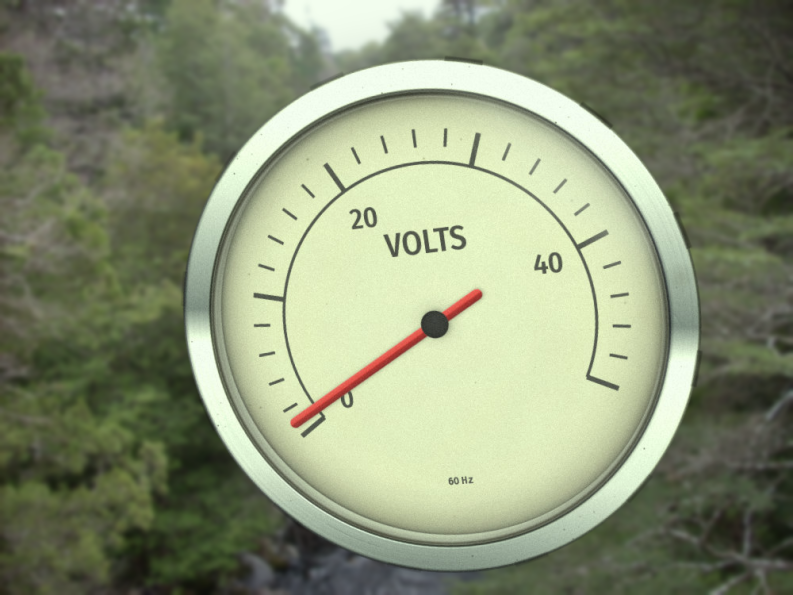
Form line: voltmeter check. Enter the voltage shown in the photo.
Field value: 1 V
